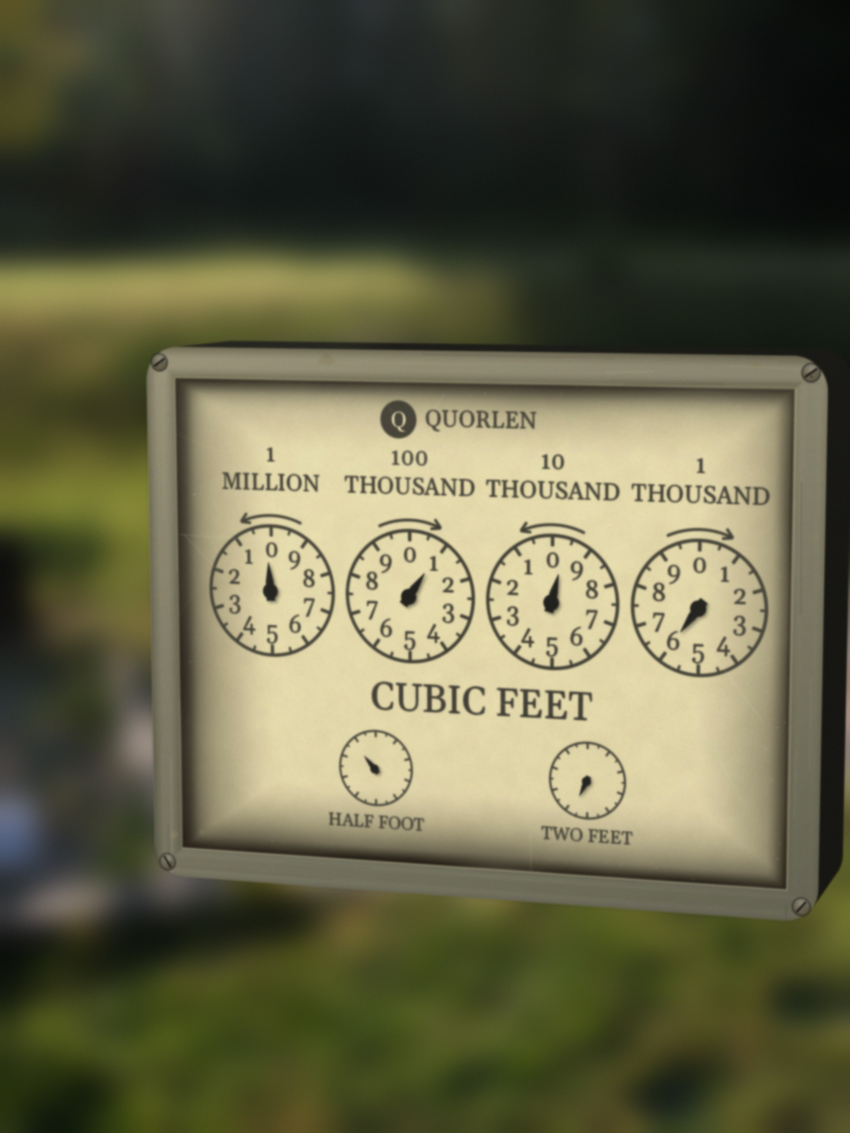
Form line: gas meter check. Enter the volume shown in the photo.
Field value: 9600 ft³
